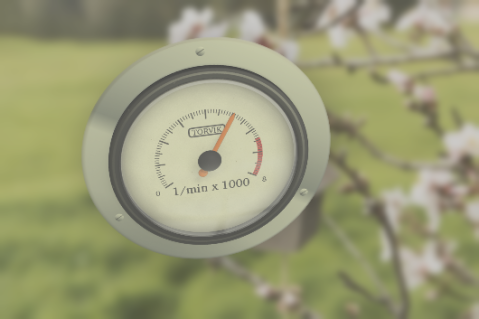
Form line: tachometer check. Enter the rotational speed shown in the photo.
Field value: 5000 rpm
